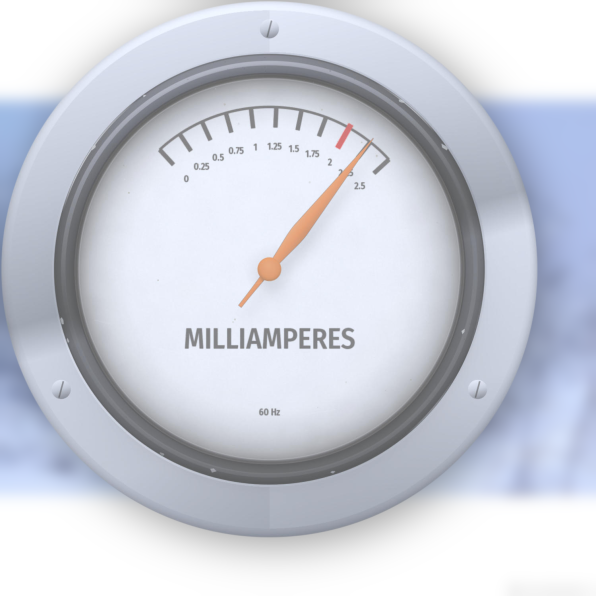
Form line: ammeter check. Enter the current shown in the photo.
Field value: 2.25 mA
